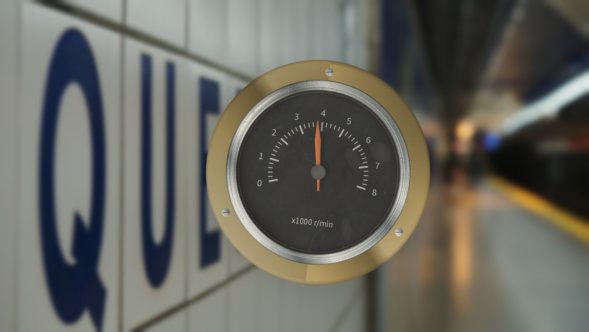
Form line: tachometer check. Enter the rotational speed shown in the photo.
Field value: 3800 rpm
